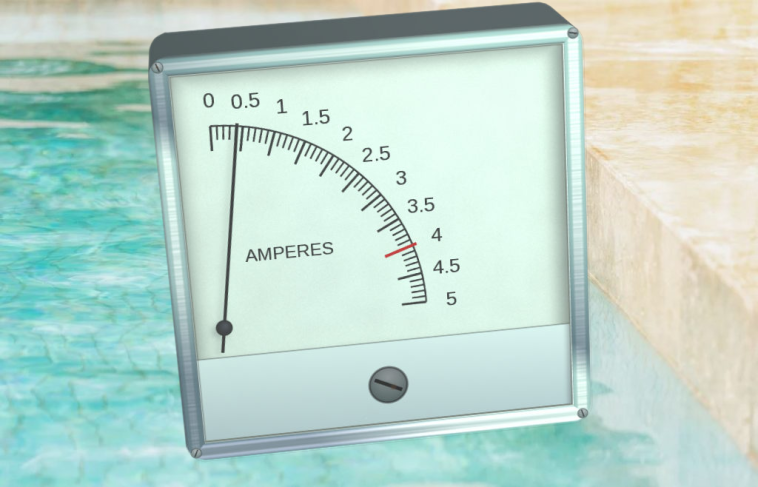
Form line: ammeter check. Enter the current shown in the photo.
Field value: 0.4 A
